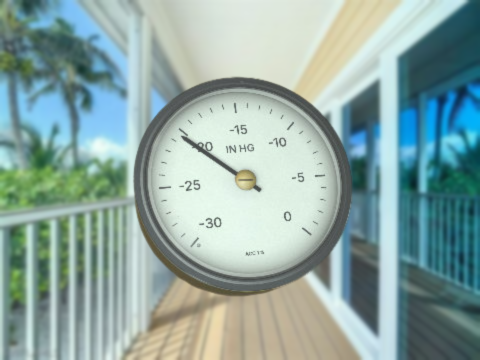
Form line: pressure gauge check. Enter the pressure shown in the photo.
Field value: -20.5 inHg
